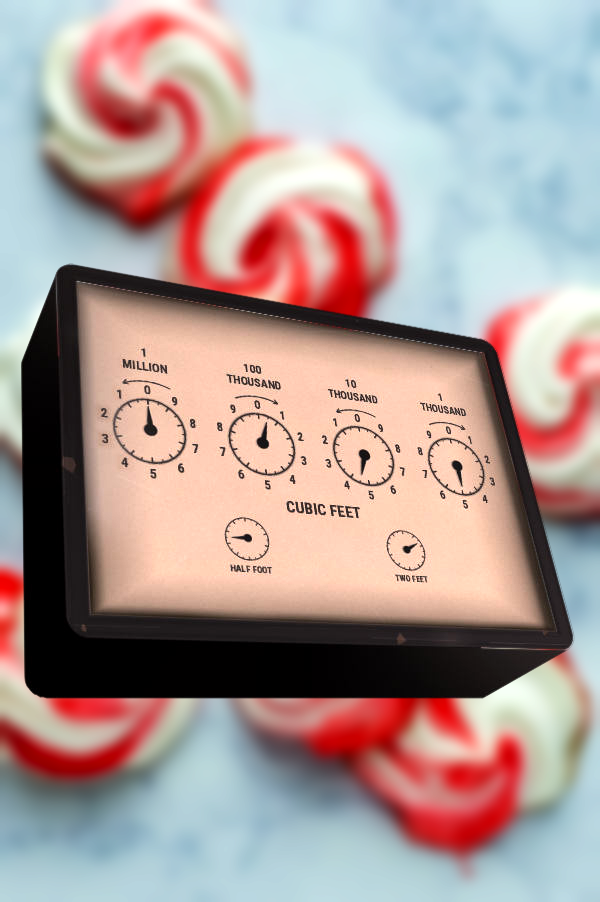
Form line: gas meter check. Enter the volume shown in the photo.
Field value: 4500 ft³
